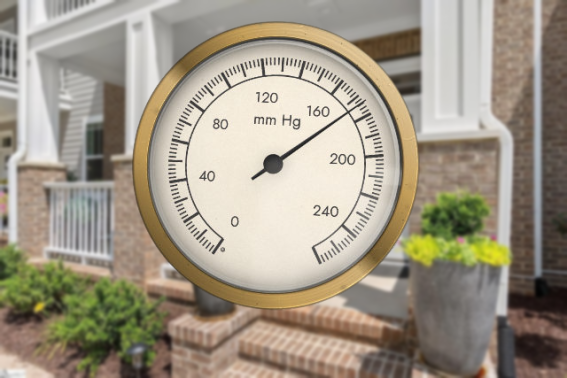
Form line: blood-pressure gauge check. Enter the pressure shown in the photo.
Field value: 174 mmHg
